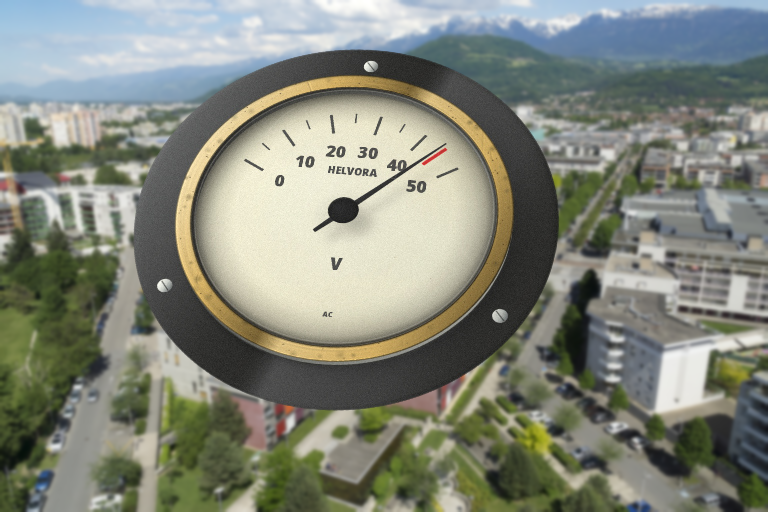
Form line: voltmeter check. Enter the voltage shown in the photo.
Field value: 45 V
